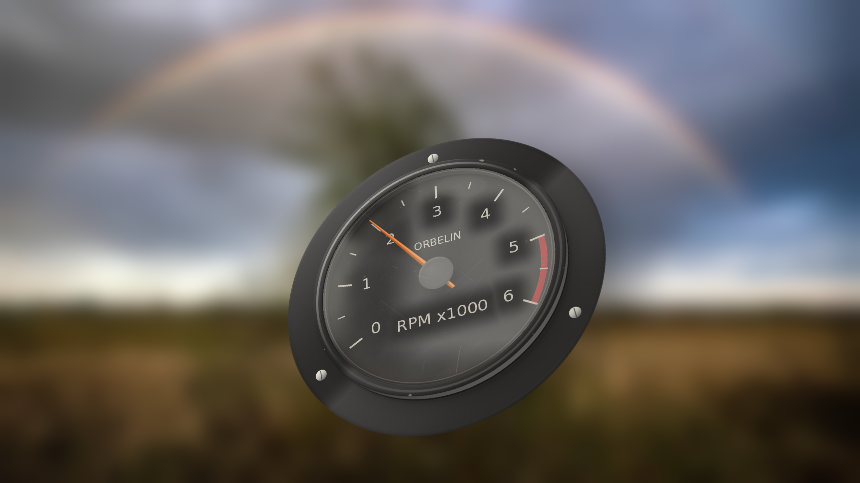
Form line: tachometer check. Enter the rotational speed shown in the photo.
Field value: 2000 rpm
